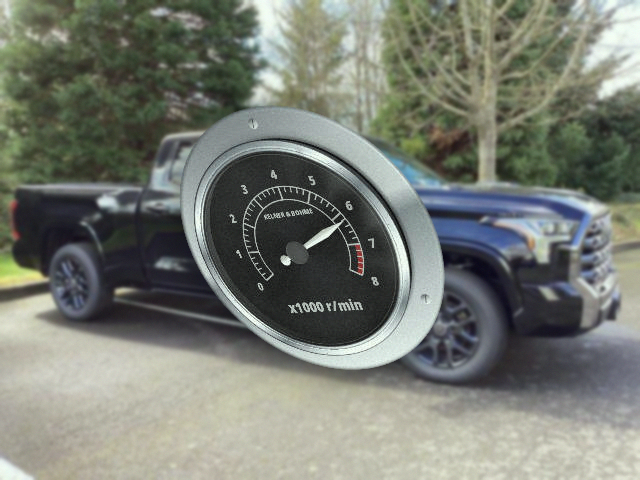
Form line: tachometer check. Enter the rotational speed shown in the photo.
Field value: 6200 rpm
